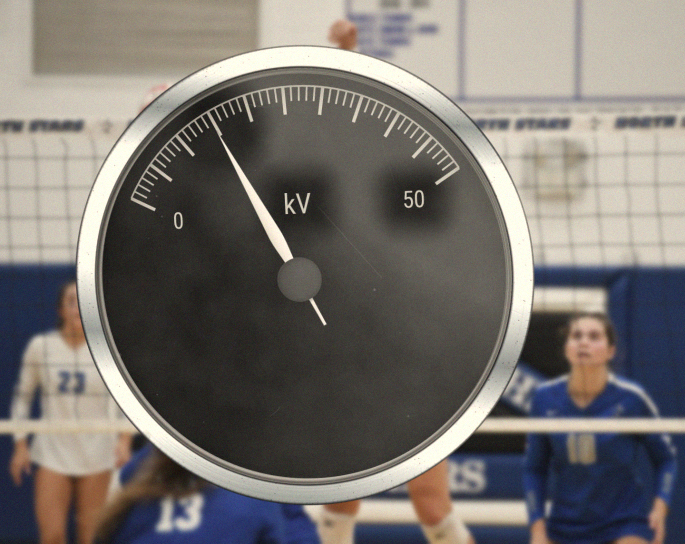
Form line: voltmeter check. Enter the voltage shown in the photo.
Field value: 15 kV
